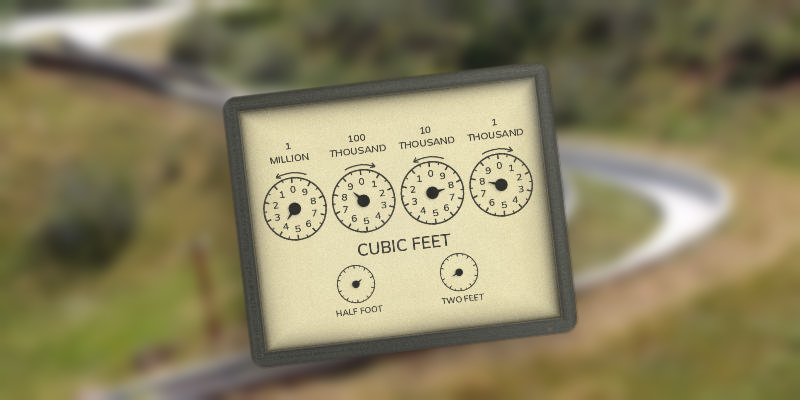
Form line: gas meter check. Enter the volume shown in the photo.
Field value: 387800 ft³
